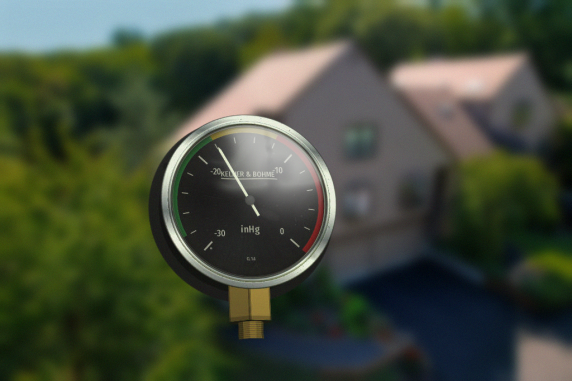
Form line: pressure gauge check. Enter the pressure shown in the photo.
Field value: -18 inHg
